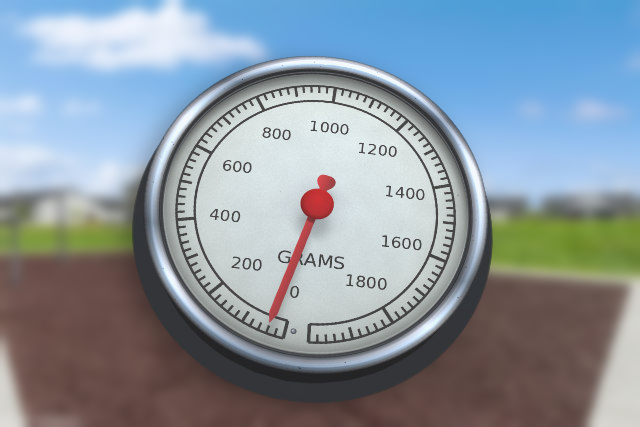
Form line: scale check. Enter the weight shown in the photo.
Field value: 40 g
